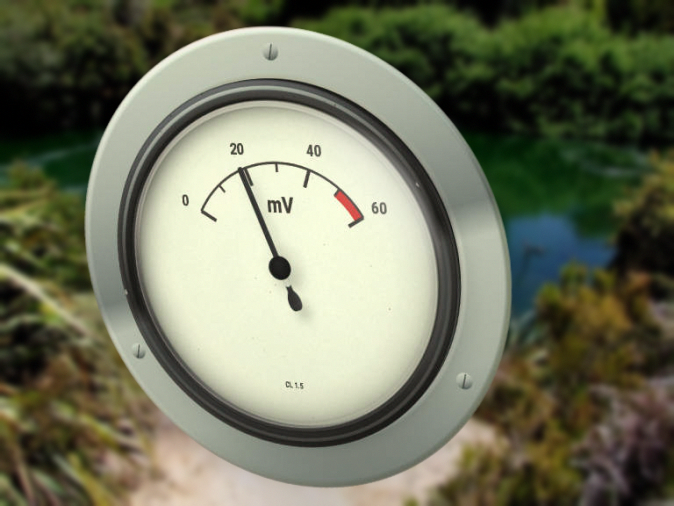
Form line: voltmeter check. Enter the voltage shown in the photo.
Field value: 20 mV
